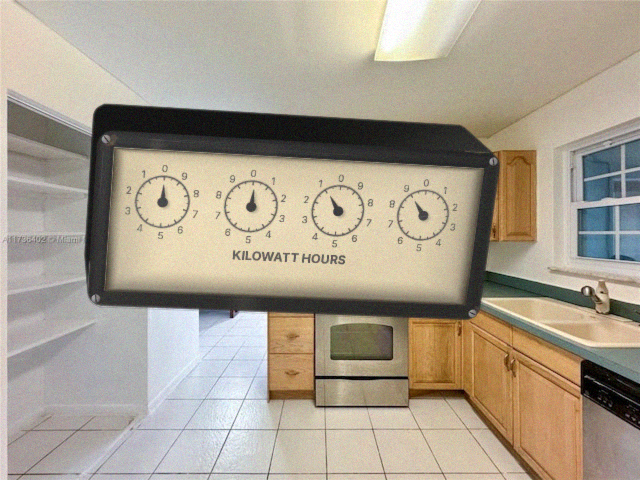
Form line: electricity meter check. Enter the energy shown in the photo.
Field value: 9 kWh
